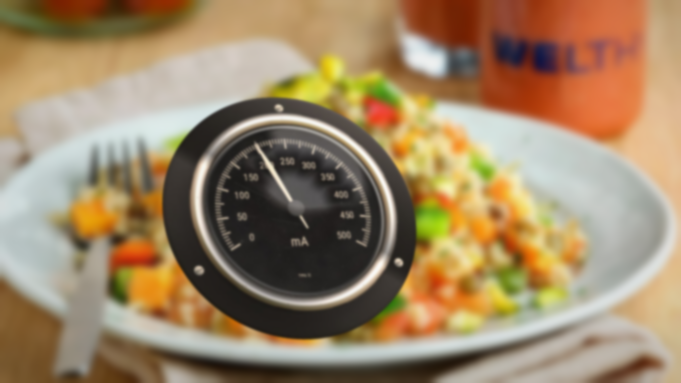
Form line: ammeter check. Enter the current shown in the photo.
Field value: 200 mA
